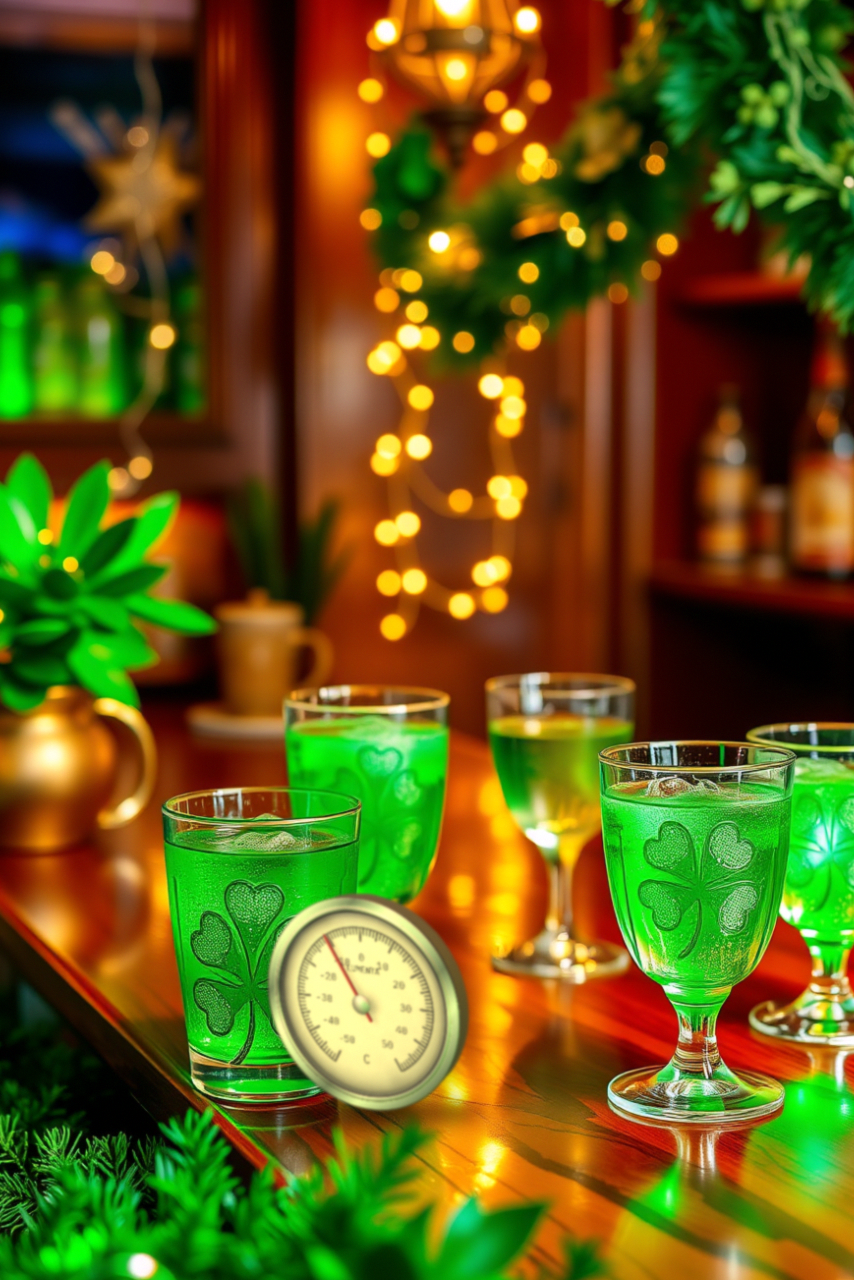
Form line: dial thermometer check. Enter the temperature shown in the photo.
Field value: -10 °C
